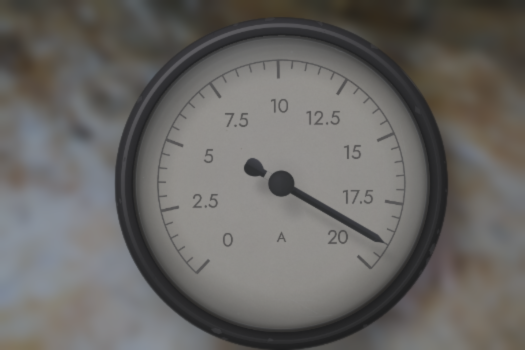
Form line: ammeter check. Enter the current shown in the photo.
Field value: 19 A
